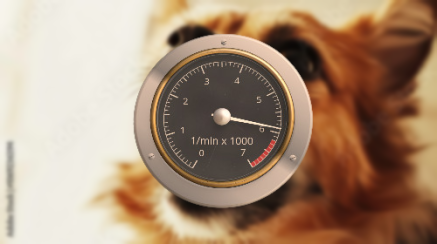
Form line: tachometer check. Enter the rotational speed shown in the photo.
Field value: 5900 rpm
